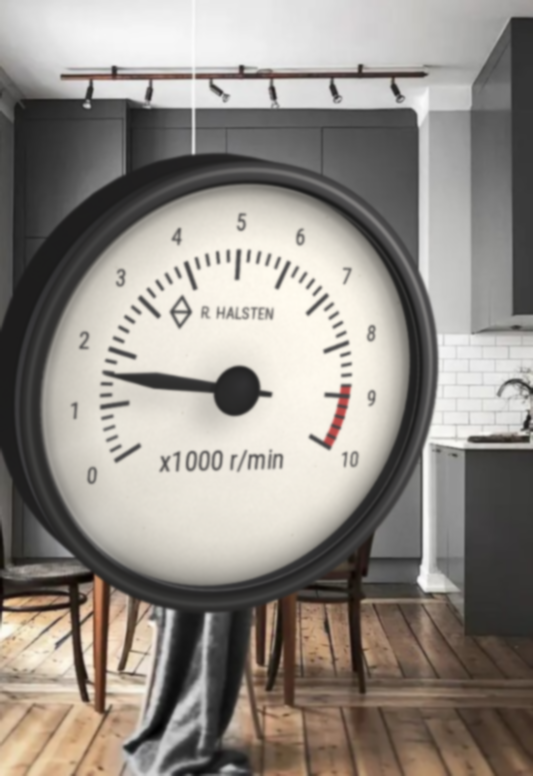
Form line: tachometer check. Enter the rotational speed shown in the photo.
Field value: 1600 rpm
